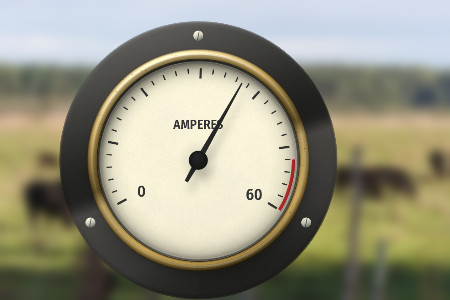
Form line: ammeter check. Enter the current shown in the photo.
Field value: 37 A
